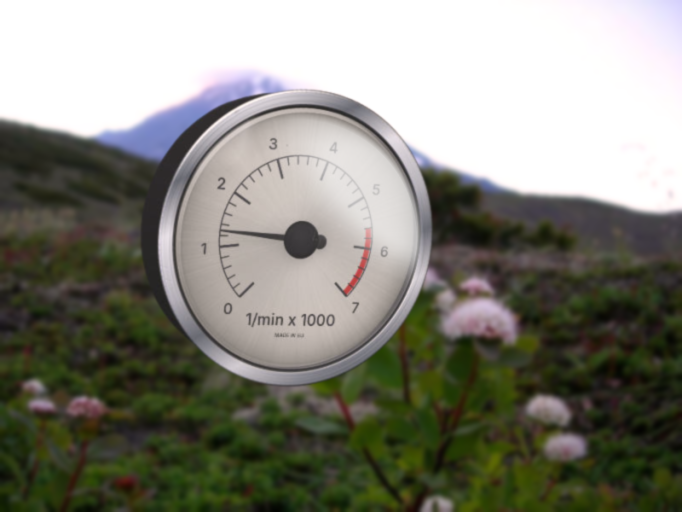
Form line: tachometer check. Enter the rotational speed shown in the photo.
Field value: 1300 rpm
